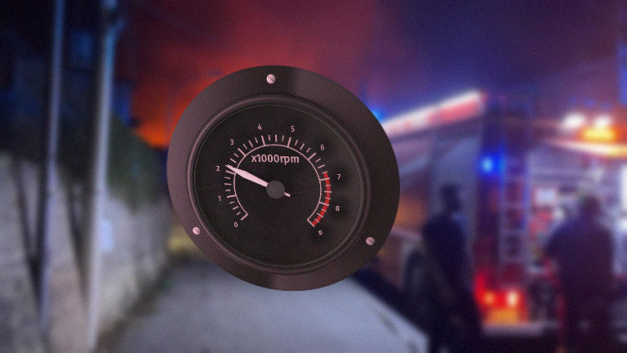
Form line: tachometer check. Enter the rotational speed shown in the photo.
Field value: 2250 rpm
